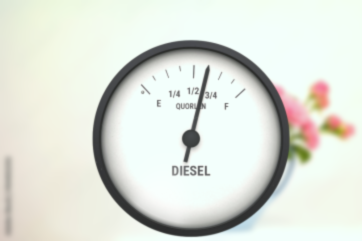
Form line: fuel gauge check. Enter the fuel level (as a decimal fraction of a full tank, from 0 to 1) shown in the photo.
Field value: 0.625
